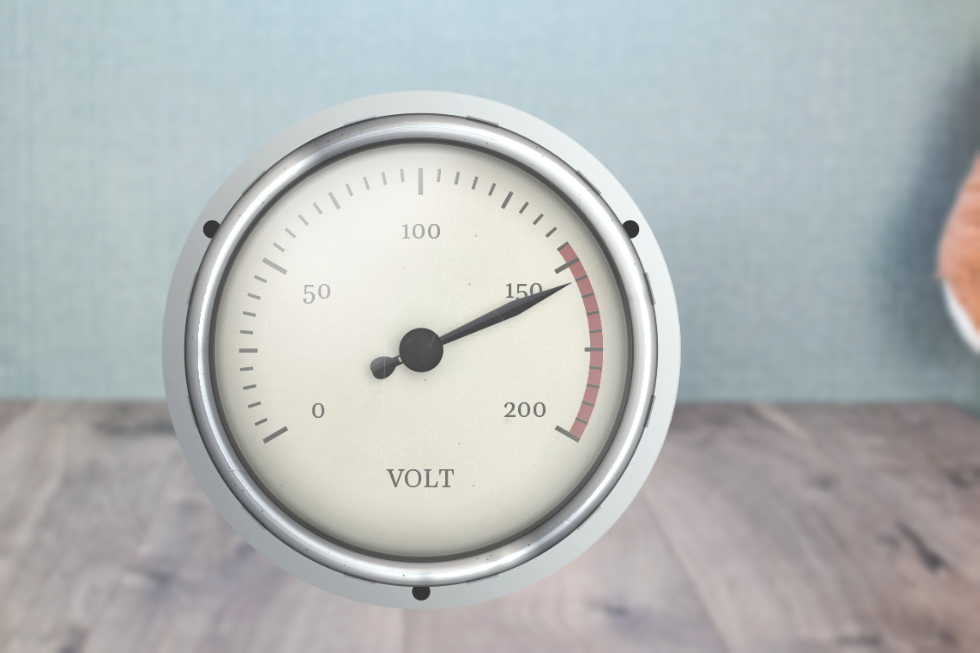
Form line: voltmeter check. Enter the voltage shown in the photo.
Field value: 155 V
